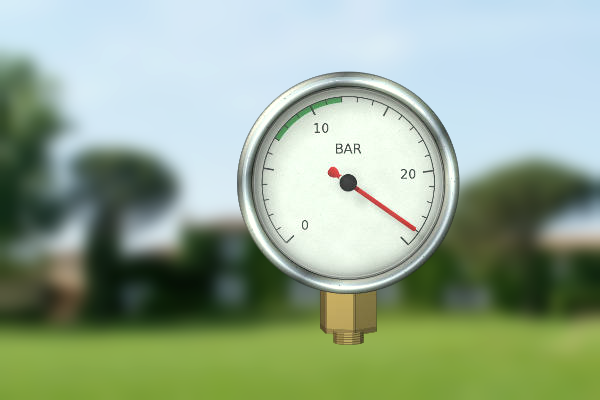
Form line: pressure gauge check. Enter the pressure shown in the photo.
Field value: 24 bar
